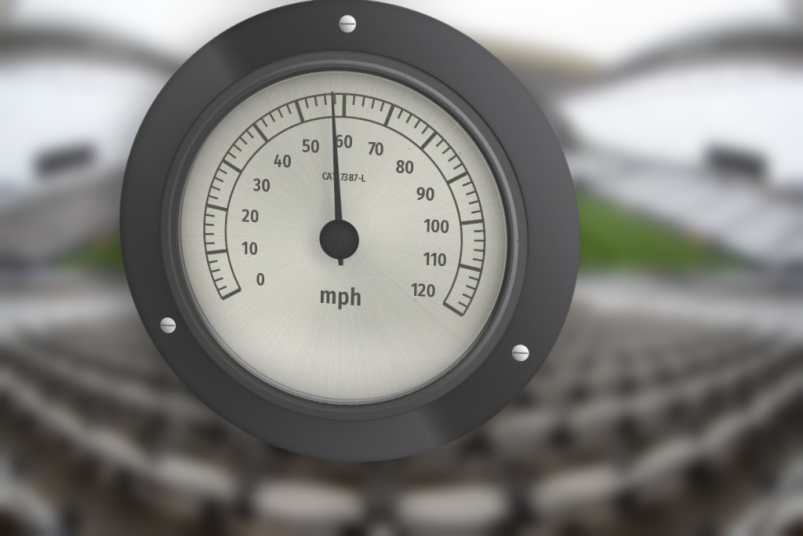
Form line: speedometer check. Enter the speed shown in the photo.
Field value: 58 mph
